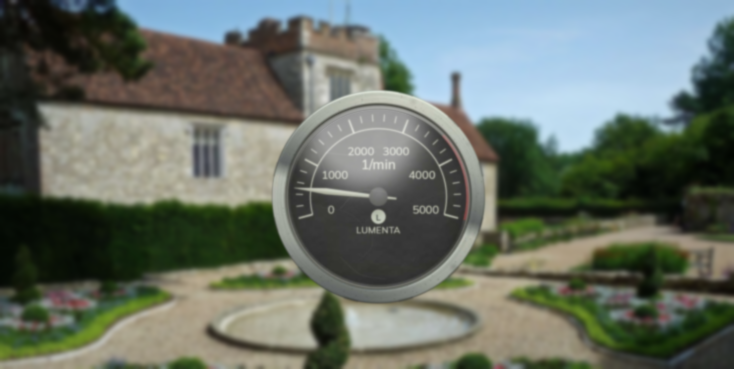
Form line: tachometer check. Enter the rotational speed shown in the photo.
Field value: 500 rpm
